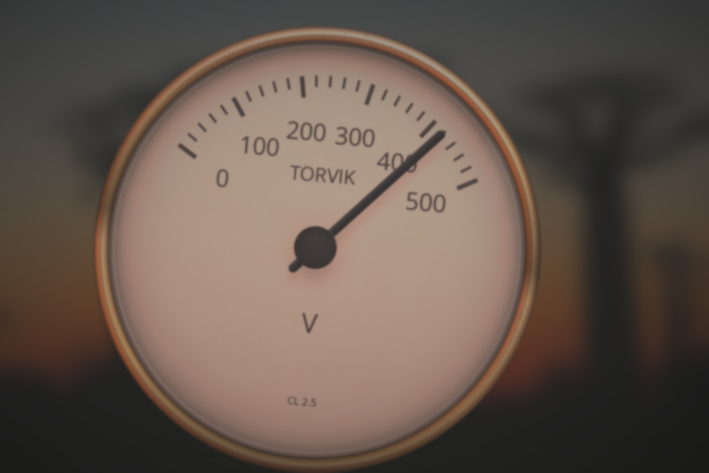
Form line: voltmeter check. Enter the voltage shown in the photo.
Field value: 420 V
